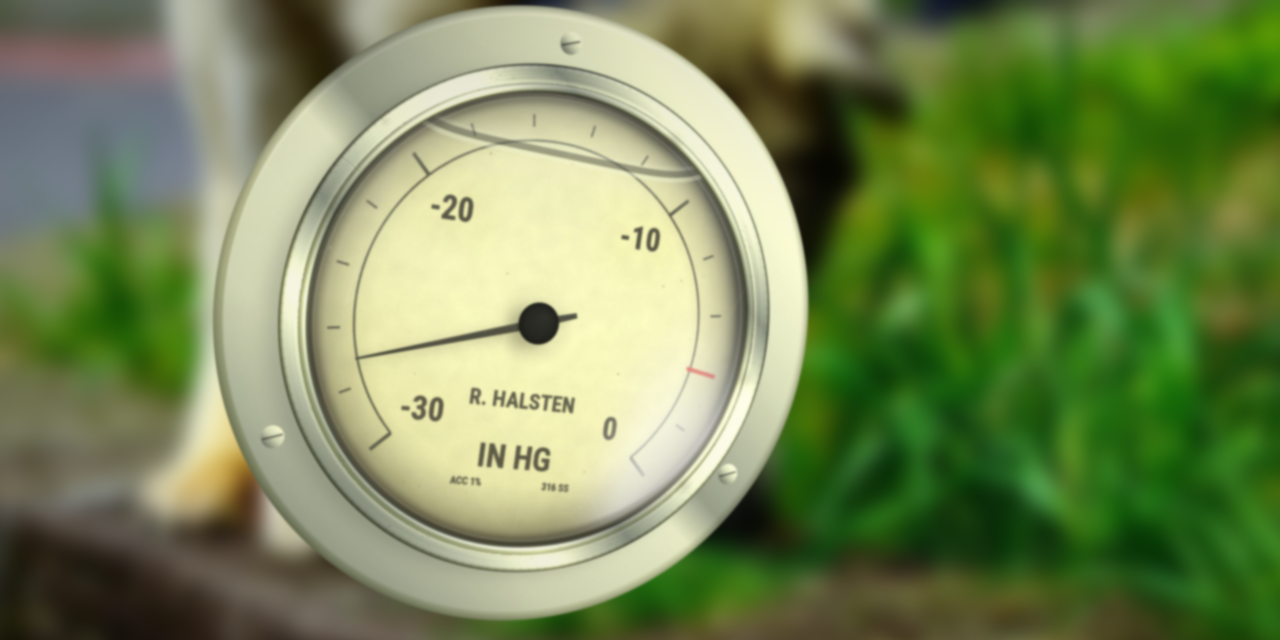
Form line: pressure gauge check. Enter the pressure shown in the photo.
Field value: -27 inHg
